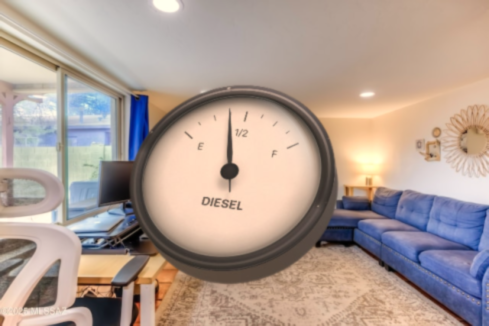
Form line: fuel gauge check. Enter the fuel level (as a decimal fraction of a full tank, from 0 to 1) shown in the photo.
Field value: 0.375
